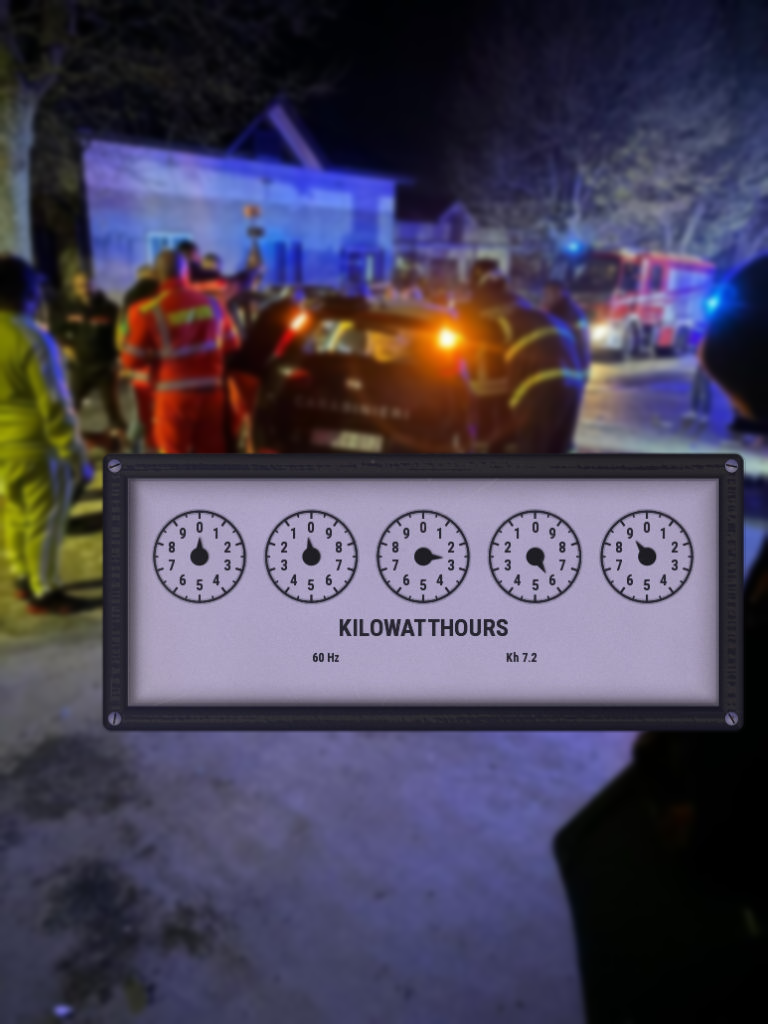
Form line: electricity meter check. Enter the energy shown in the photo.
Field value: 259 kWh
